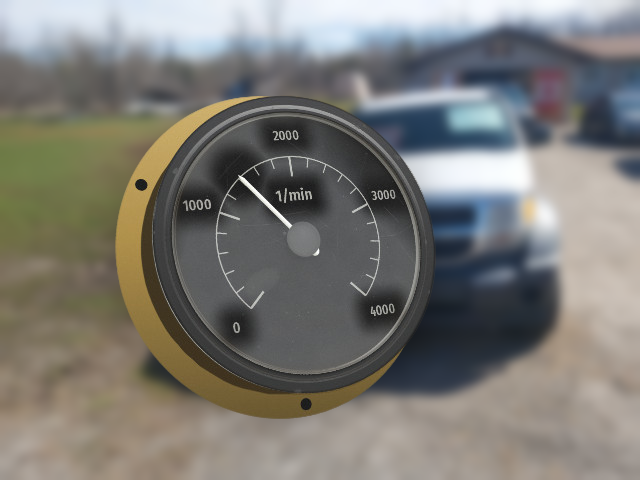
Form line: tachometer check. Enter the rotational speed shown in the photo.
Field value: 1400 rpm
